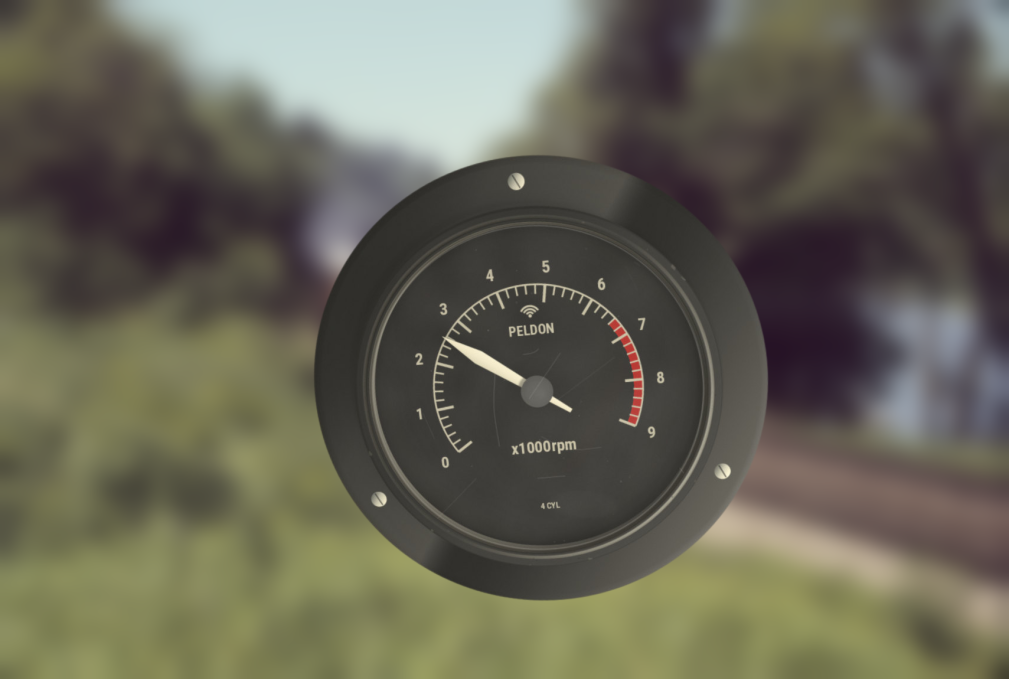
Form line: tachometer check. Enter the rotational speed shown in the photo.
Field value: 2600 rpm
